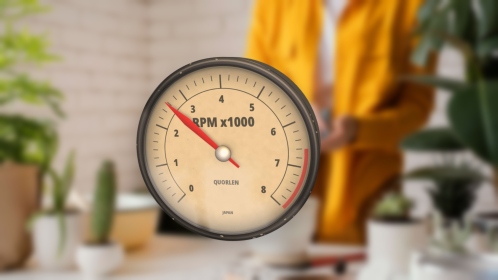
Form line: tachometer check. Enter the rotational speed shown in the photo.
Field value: 2600 rpm
